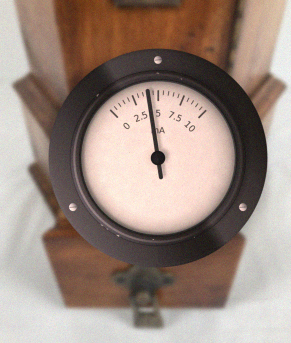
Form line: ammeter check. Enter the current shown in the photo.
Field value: 4 mA
